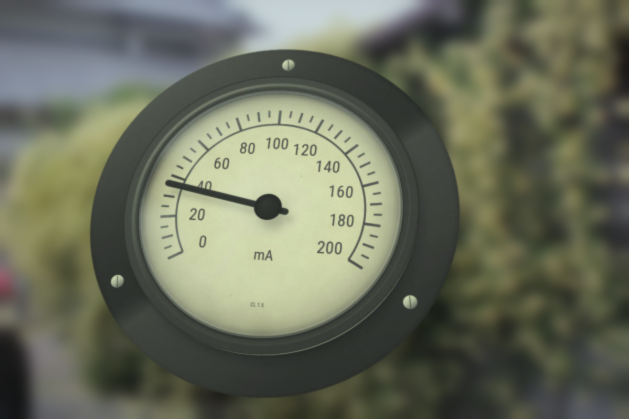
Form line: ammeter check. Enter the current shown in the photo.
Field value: 35 mA
